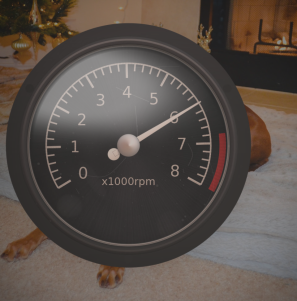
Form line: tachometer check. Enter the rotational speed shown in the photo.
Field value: 6000 rpm
